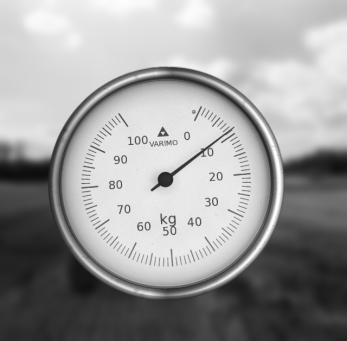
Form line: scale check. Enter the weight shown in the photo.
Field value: 9 kg
